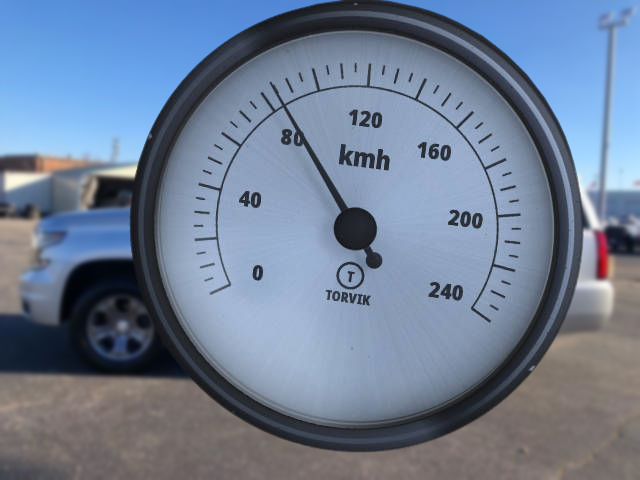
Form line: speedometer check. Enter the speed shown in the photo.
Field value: 85 km/h
